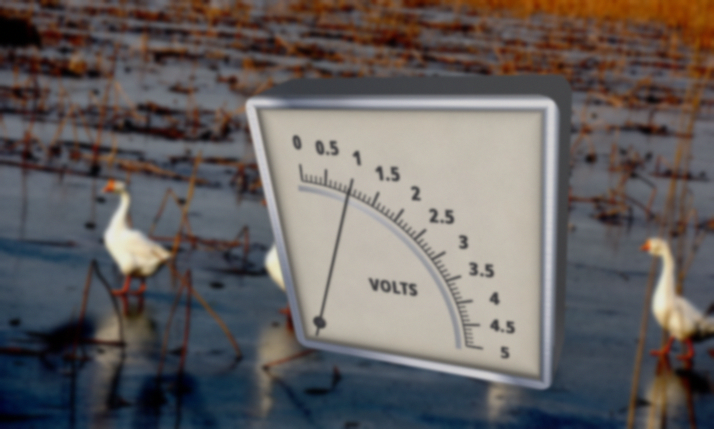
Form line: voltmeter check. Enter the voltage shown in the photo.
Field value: 1 V
